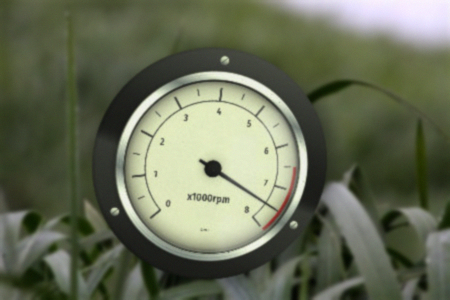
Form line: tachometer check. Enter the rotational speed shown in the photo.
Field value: 7500 rpm
